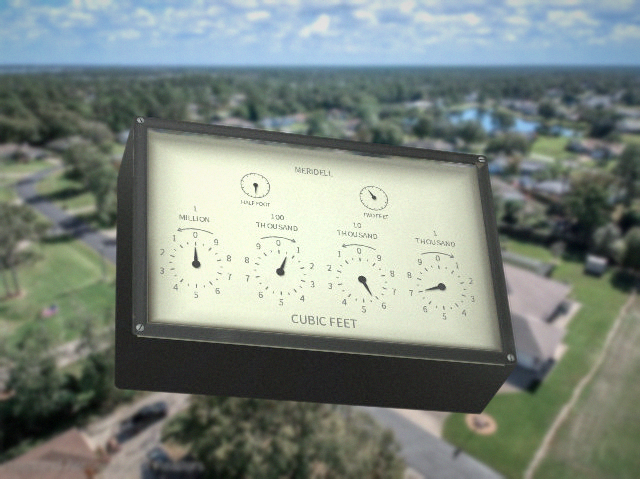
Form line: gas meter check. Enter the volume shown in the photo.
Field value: 5700 ft³
